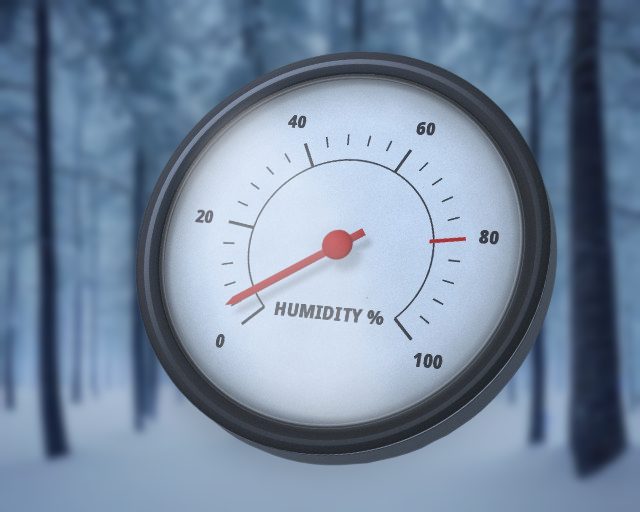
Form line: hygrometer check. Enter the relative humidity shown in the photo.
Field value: 4 %
